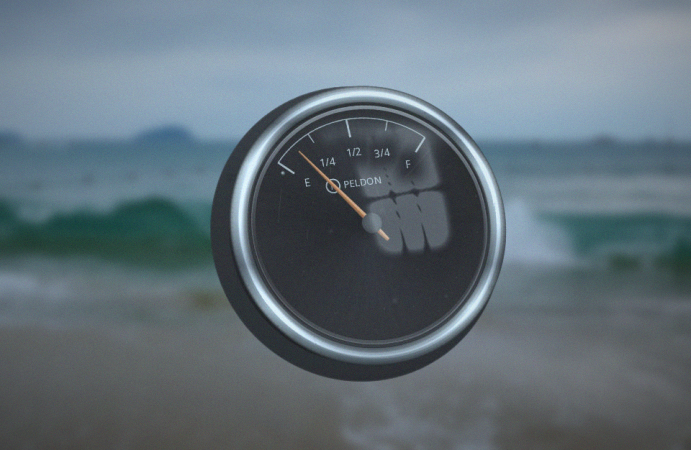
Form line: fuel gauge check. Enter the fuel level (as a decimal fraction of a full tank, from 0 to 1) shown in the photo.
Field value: 0.125
